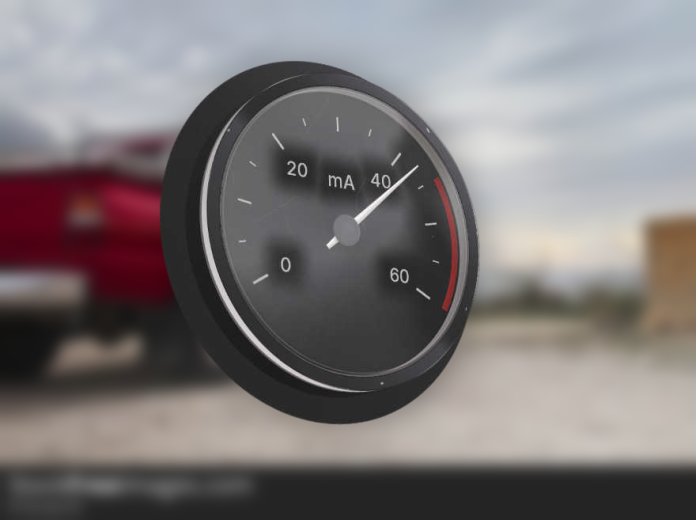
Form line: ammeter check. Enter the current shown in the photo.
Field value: 42.5 mA
